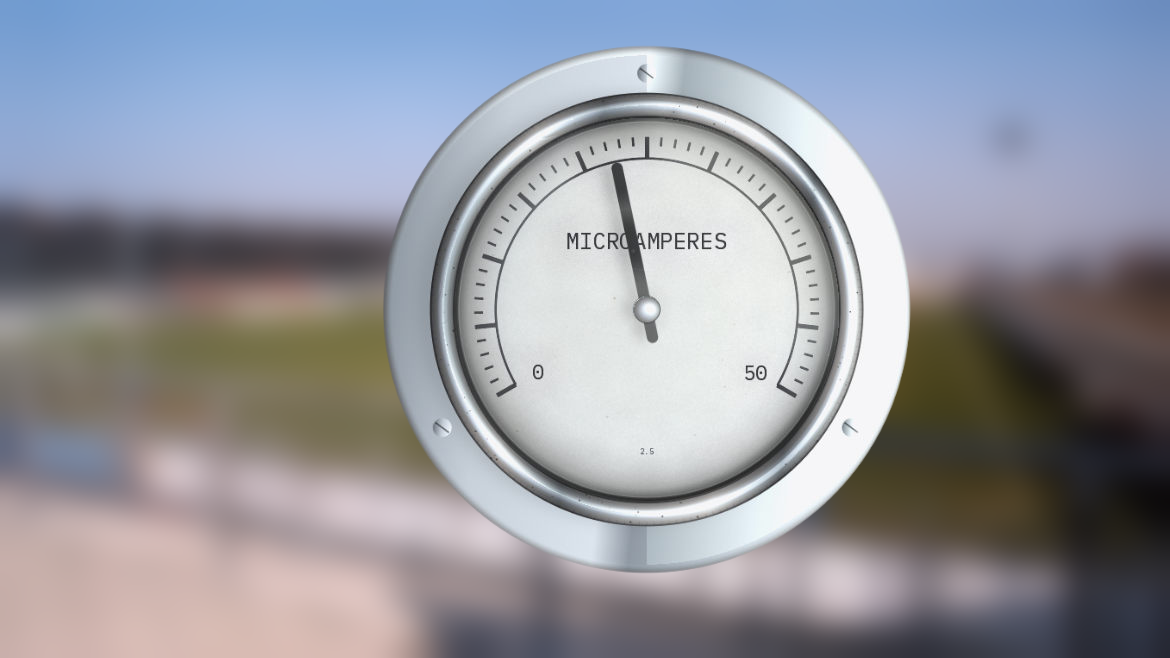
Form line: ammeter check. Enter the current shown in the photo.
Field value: 22.5 µA
